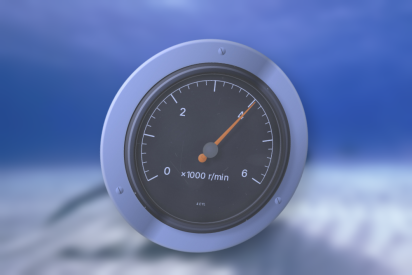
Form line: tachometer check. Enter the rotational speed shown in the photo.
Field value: 4000 rpm
